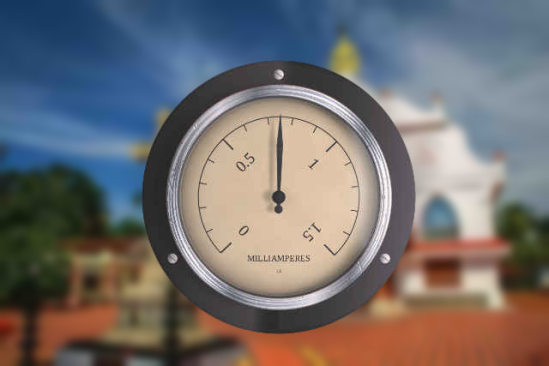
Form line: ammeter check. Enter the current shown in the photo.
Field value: 0.75 mA
